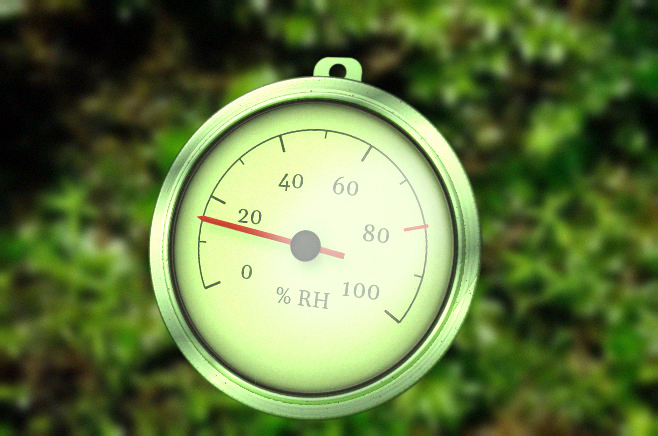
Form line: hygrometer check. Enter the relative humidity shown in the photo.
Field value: 15 %
